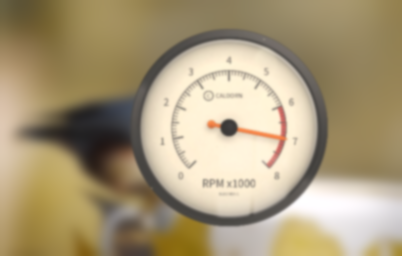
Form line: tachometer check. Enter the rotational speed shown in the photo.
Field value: 7000 rpm
